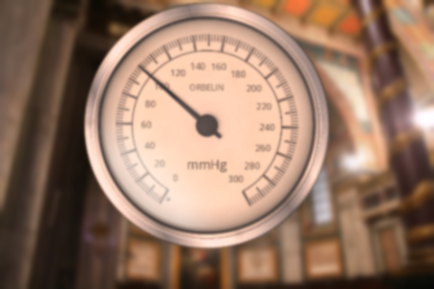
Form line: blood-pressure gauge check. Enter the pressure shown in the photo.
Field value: 100 mmHg
